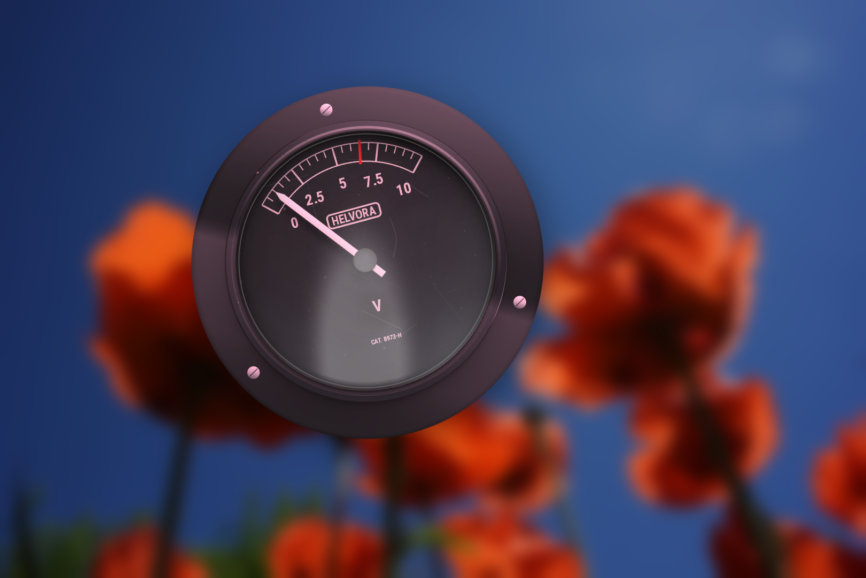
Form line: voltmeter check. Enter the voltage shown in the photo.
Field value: 1 V
